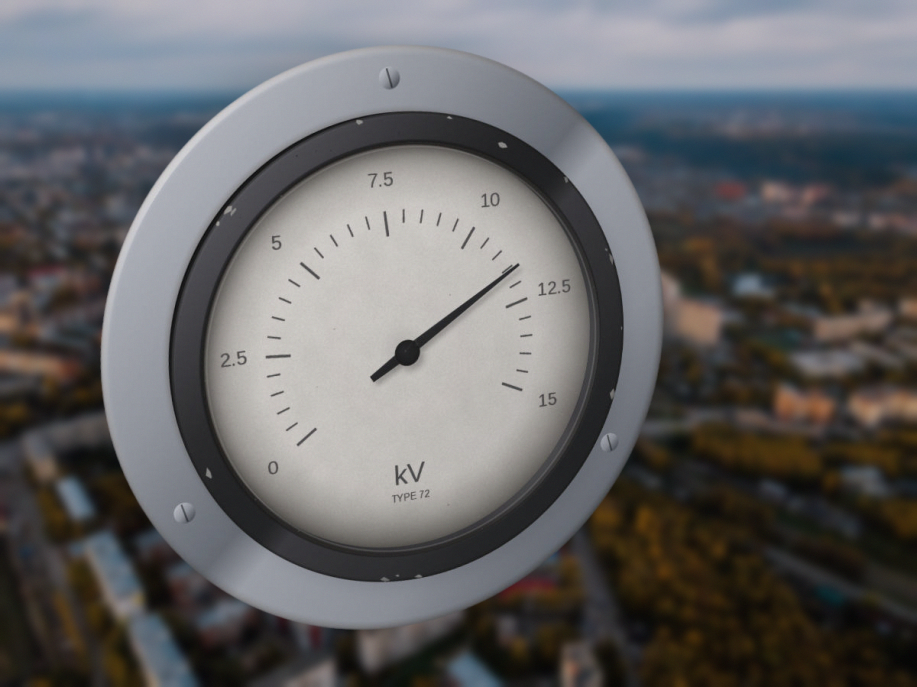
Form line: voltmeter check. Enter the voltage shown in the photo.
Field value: 11.5 kV
